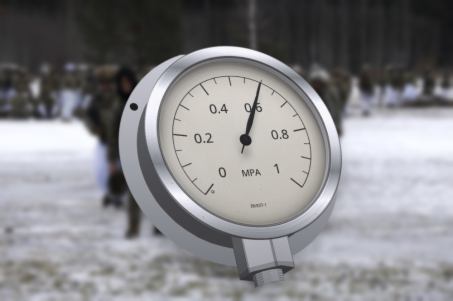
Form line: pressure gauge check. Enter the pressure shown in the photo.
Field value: 0.6 MPa
